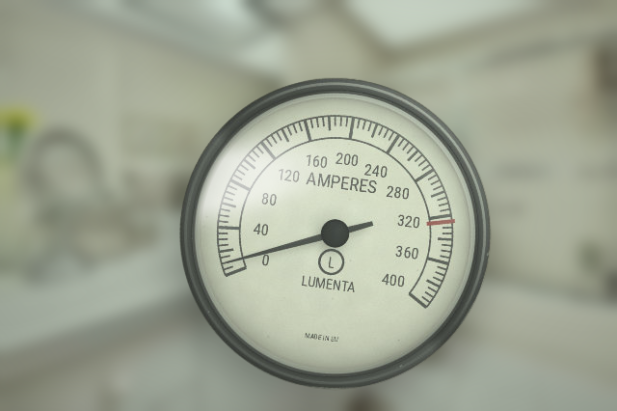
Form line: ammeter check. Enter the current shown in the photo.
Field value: 10 A
